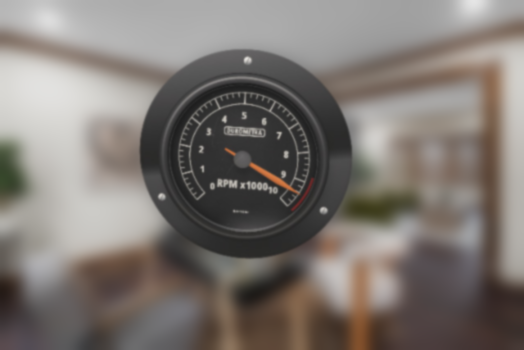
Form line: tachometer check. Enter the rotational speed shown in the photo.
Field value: 9400 rpm
